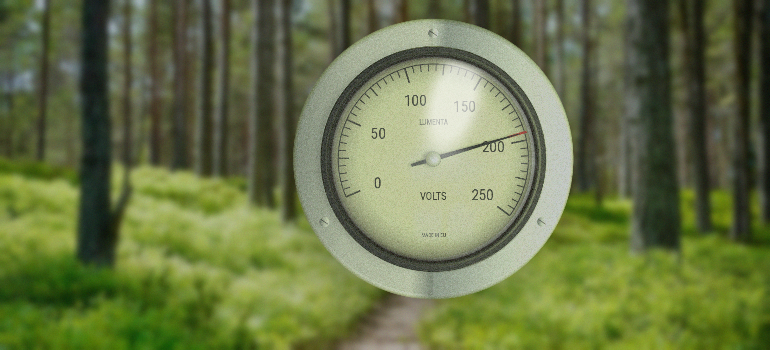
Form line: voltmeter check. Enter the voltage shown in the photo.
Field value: 195 V
